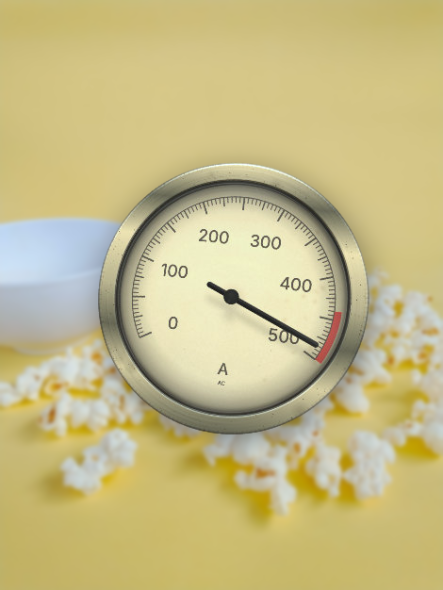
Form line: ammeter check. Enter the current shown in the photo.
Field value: 485 A
